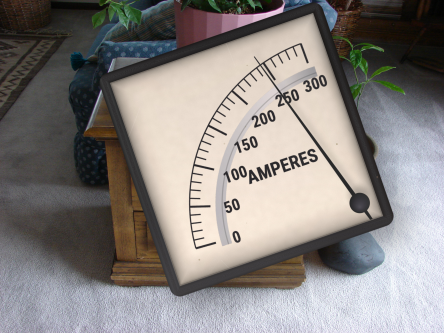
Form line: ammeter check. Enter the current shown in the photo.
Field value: 245 A
